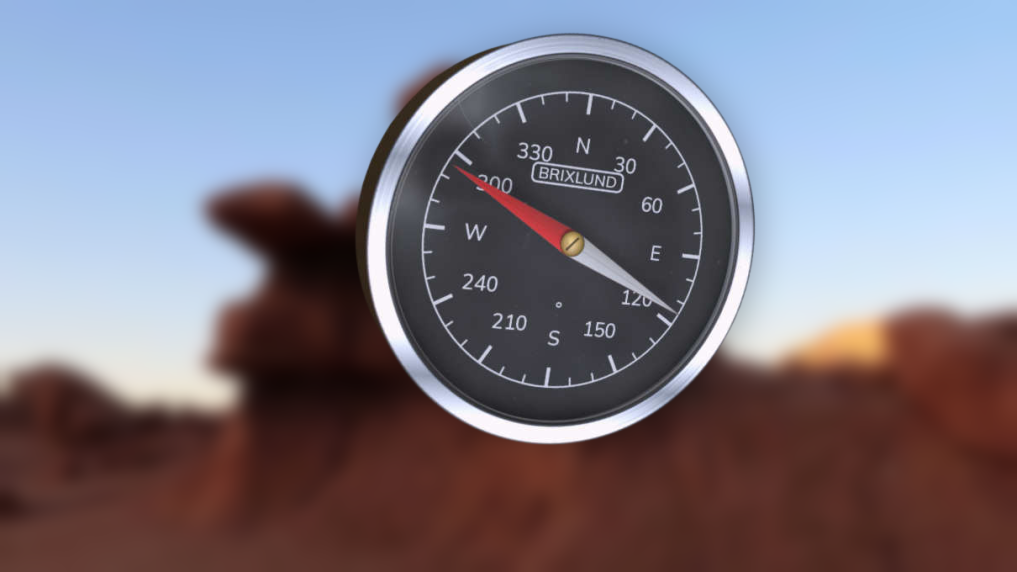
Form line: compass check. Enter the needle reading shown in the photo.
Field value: 295 °
